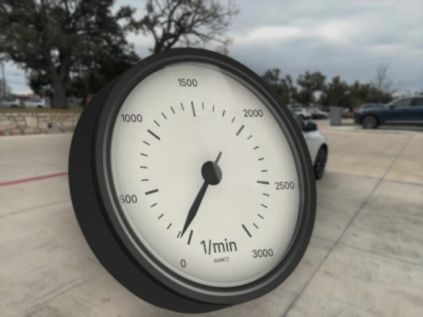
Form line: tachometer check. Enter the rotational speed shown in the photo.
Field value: 100 rpm
